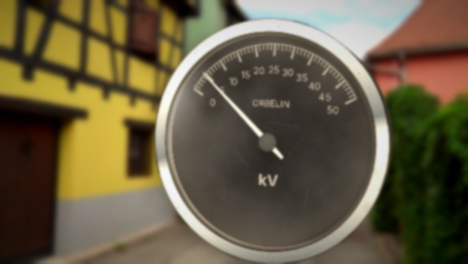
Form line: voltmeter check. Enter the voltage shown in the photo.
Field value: 5 kV
